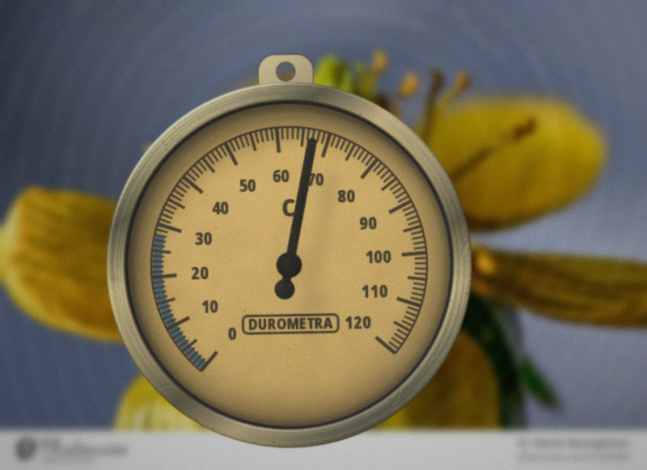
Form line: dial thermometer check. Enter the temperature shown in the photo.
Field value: 67 °C
